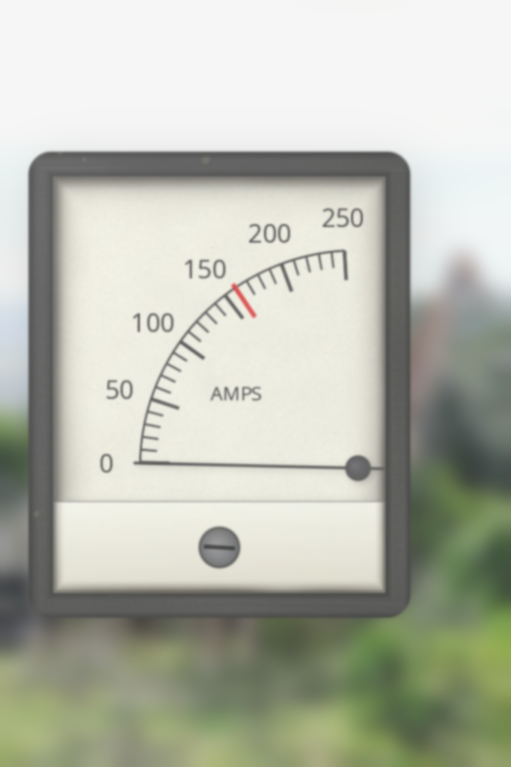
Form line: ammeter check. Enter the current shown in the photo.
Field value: 0 A
